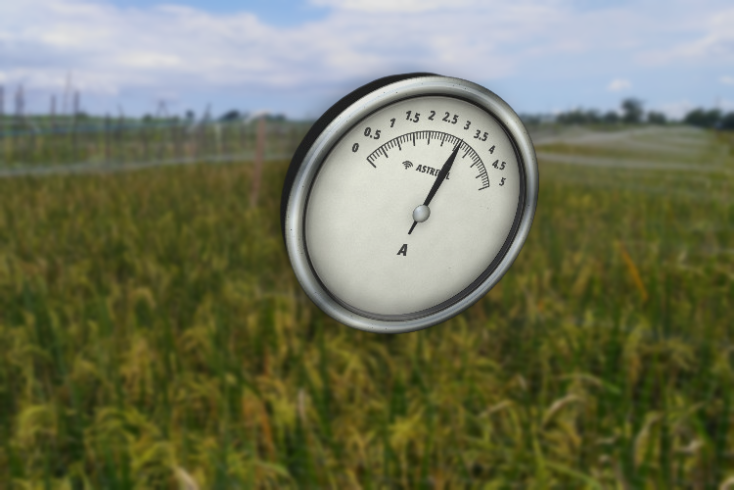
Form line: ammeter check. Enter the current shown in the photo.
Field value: 3 A
